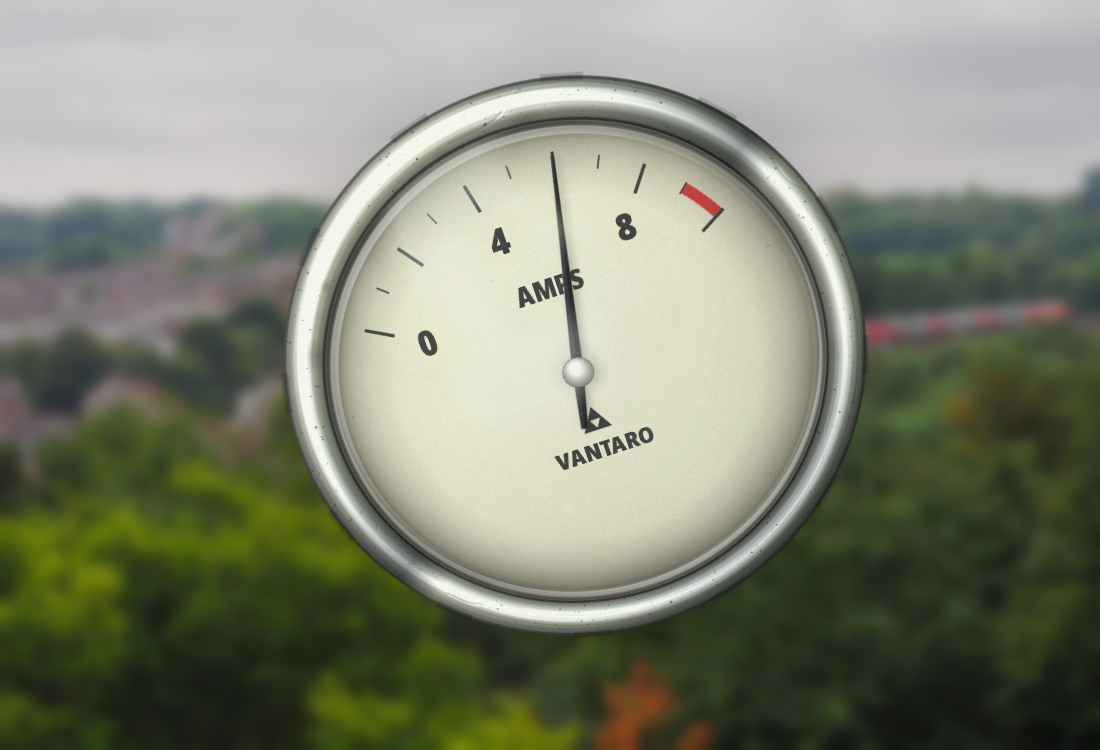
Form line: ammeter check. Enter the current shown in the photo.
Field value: 6 A
